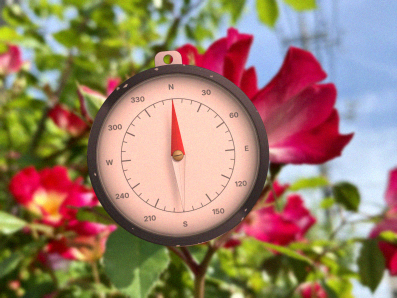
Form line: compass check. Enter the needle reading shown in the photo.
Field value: 0 °
